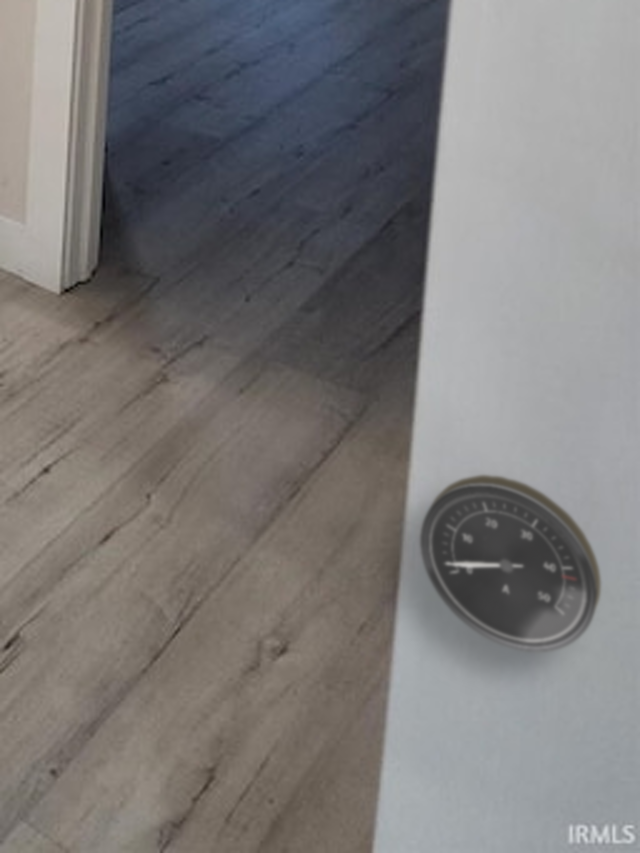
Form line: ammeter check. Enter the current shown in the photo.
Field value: 2 A
